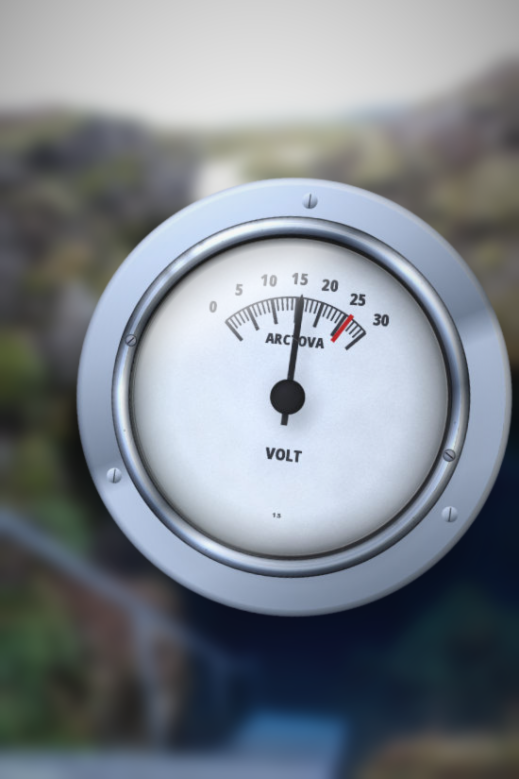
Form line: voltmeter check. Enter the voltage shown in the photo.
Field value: 16 V
